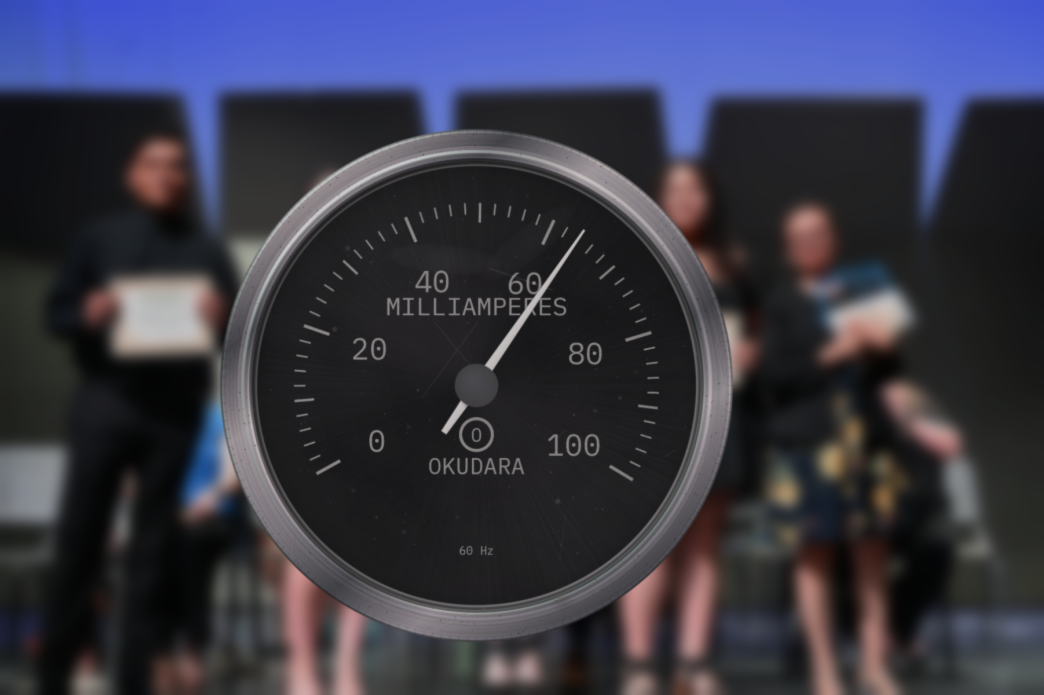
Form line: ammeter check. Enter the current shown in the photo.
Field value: 64 mA
